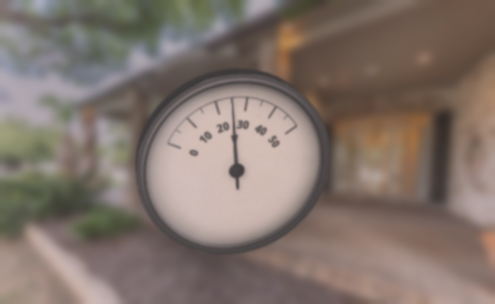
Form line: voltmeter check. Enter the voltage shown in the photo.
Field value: 25 V
